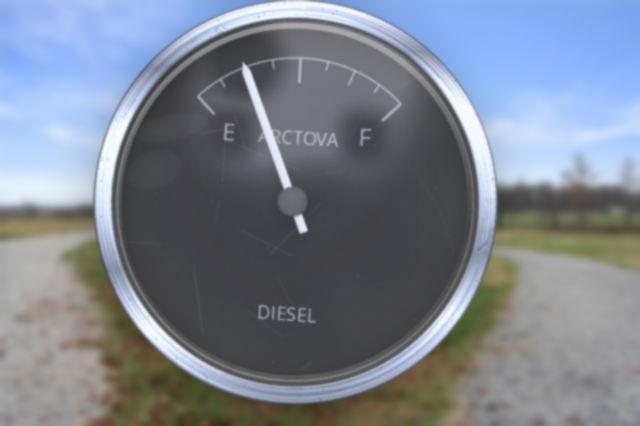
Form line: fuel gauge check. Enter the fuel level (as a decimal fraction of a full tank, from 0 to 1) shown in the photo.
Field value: 0.25
